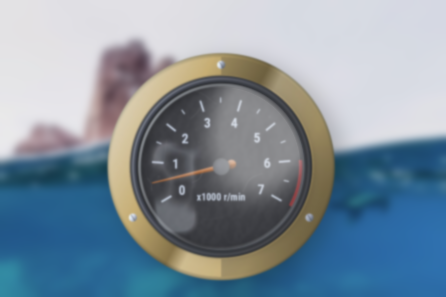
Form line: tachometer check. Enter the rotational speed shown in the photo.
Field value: 500 rpm
